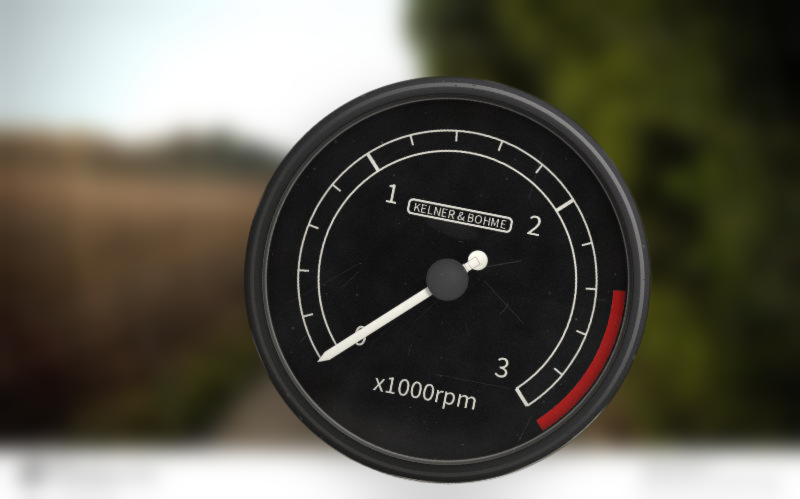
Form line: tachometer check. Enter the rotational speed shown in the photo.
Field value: 0 rpm
